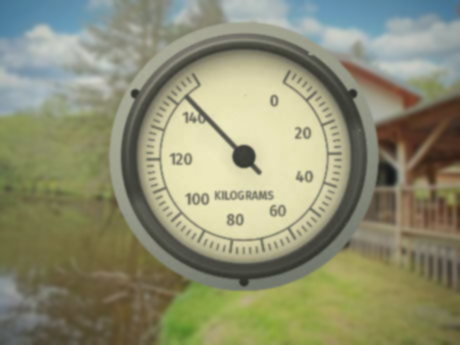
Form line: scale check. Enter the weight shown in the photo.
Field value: 144 kg
